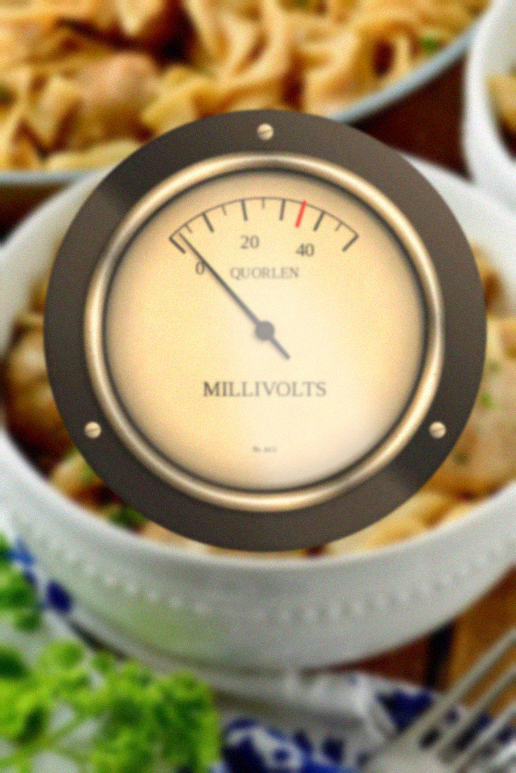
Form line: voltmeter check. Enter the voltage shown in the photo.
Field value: 2.5 mV
